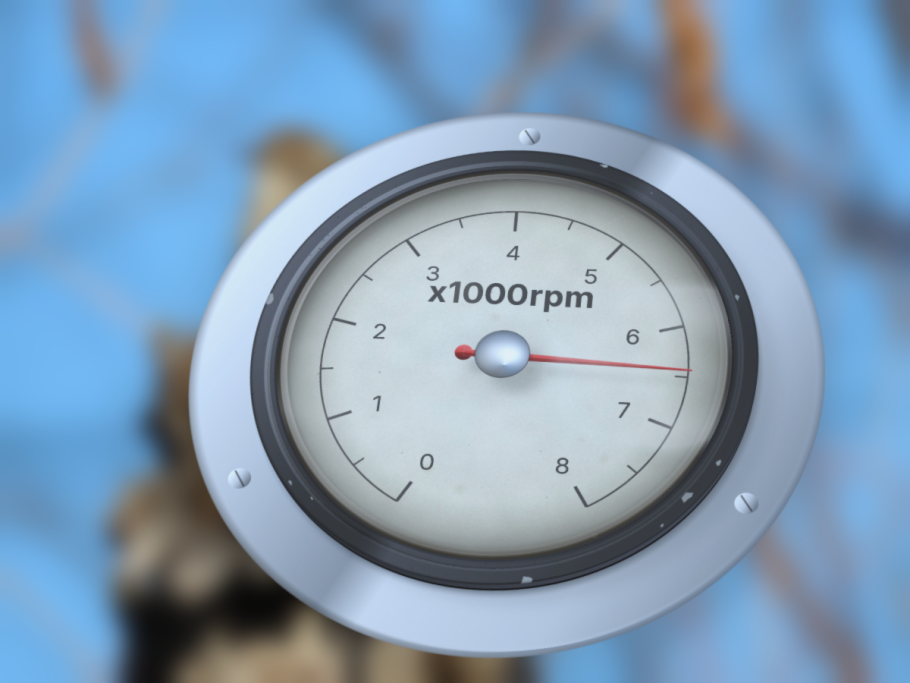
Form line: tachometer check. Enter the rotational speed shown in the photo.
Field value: 6500 rpm
